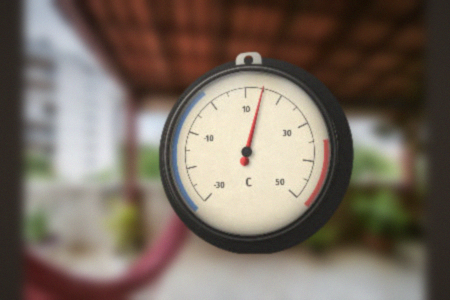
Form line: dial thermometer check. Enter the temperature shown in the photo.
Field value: 15 °C
